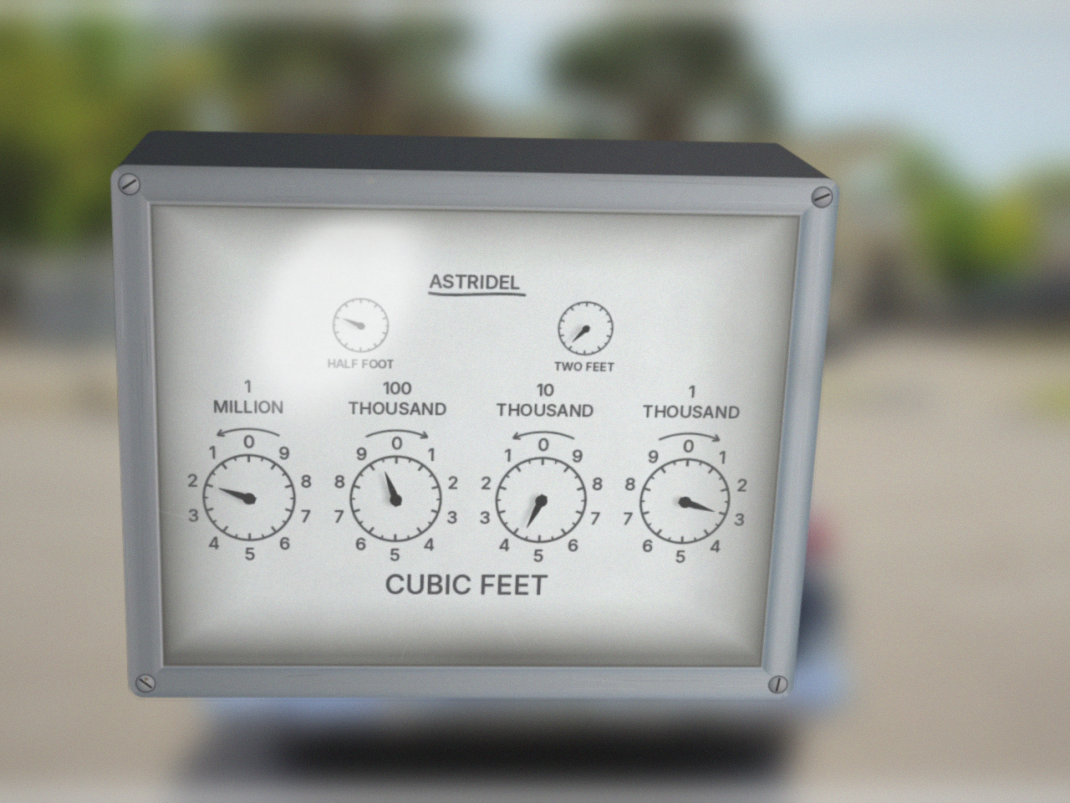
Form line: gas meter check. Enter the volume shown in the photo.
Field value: 194300 ft³
